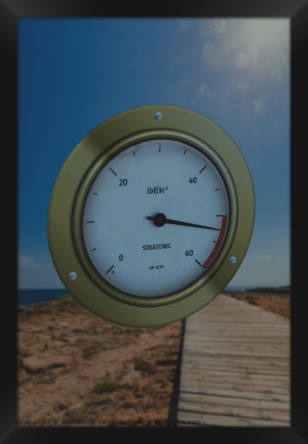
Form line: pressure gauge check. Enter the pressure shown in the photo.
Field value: 52.5 psi
